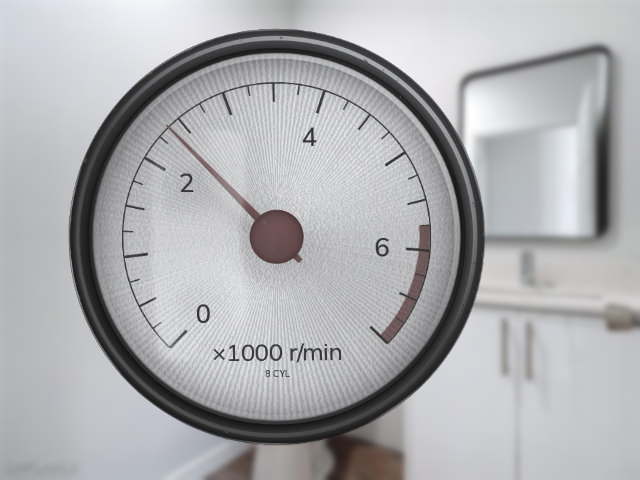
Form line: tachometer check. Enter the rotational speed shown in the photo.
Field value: 2375 rpm
